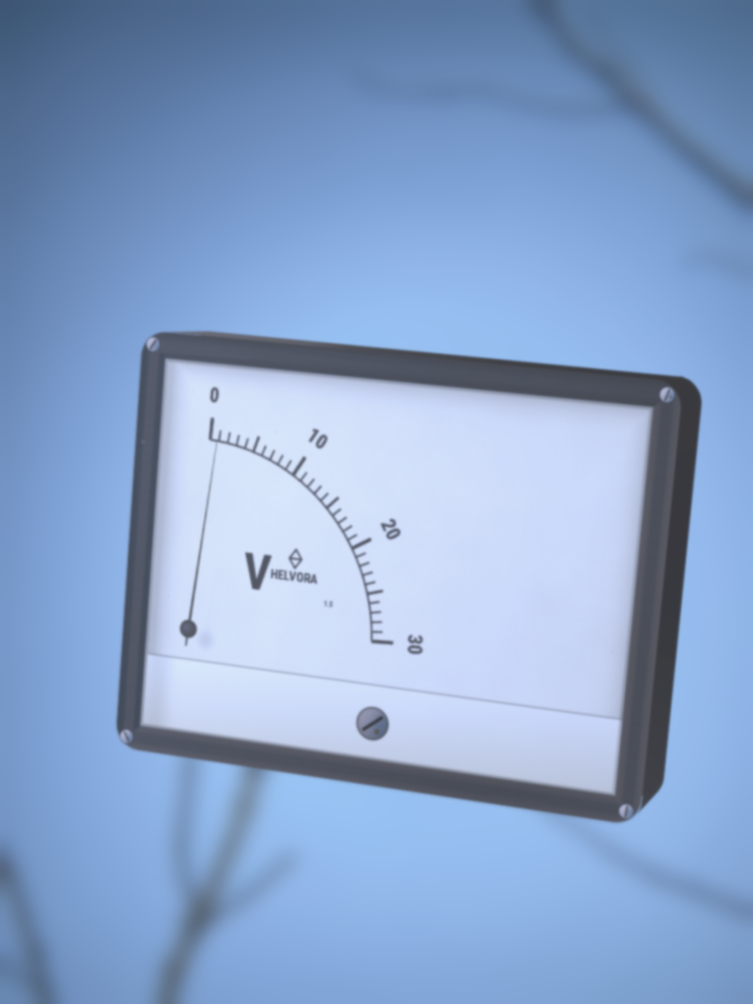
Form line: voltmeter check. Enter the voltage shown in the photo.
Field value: 1 V
